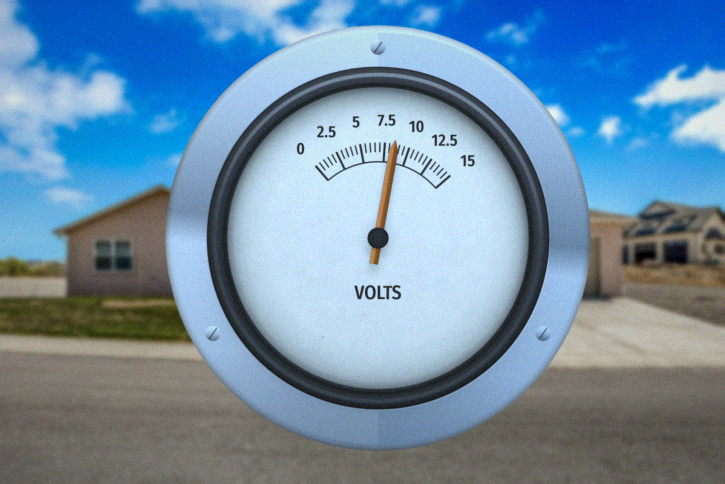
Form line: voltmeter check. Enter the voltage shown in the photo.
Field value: 8.5 V
